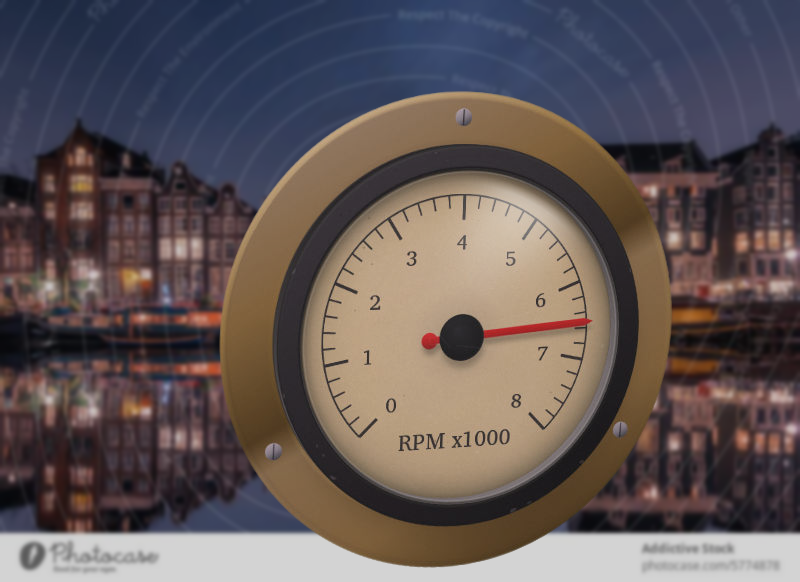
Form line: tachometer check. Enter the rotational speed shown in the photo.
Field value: 6500 rpm
